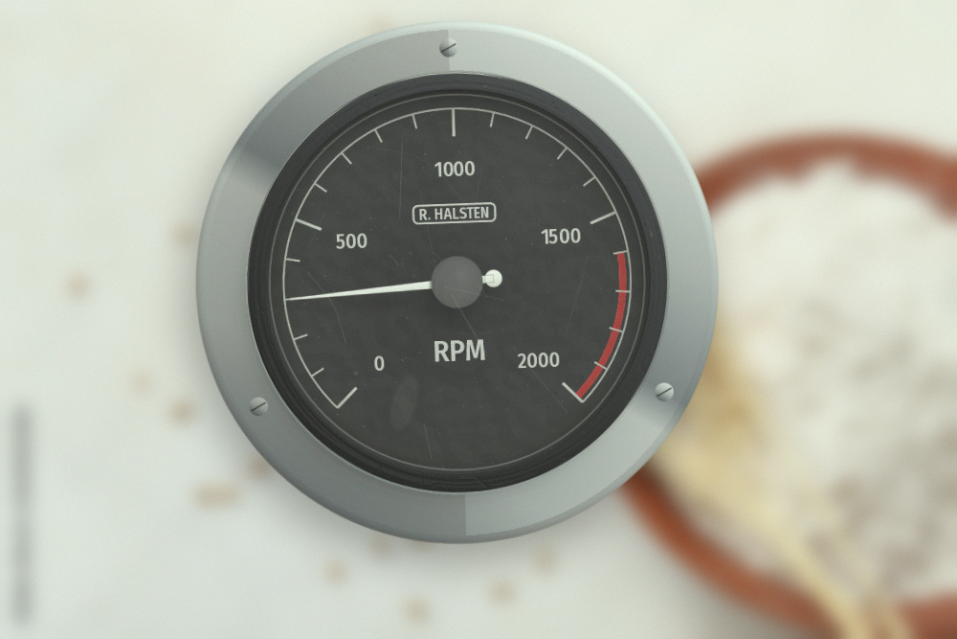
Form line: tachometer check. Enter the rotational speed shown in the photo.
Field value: 300 rpm
